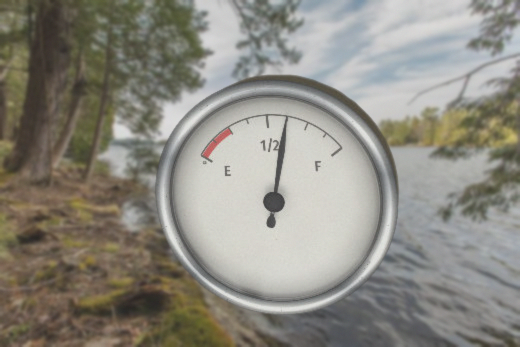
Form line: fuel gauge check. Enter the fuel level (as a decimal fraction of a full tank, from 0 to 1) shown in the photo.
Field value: 0.625
